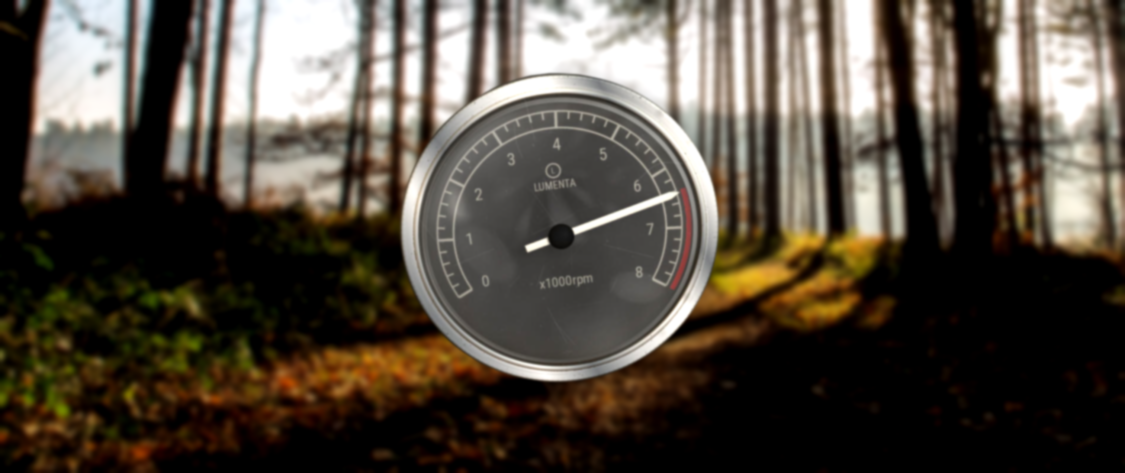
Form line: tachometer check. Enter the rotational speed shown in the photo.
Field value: 6400 rpm
